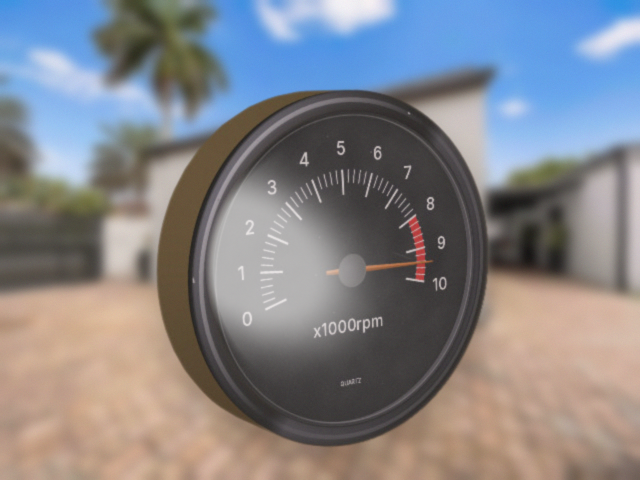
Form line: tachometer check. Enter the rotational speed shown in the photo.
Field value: 9400 rpm
